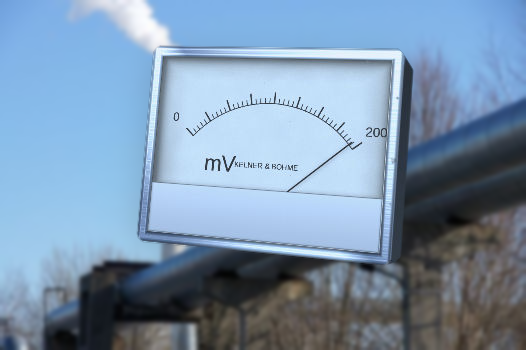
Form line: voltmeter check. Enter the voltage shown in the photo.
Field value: 195 mV
